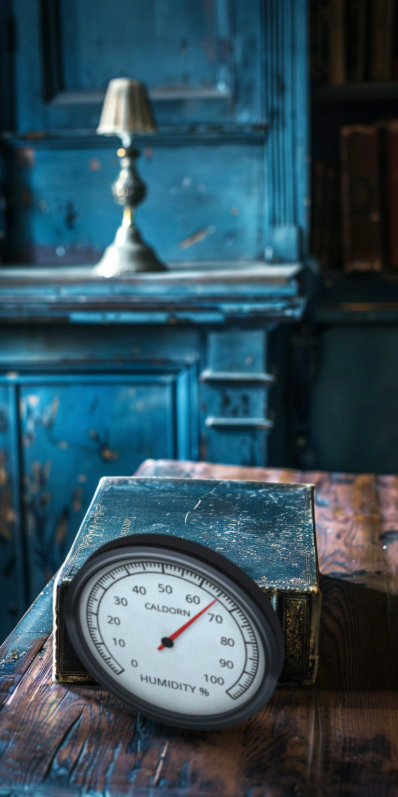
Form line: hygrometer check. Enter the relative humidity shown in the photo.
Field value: 65 %
